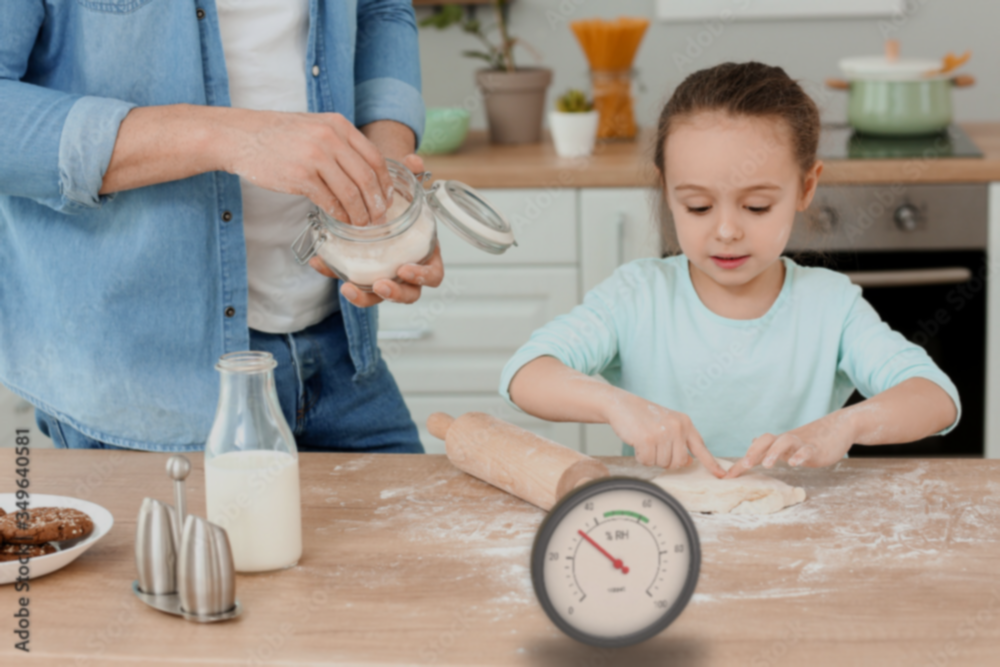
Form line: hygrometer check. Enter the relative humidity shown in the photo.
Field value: 32 %
